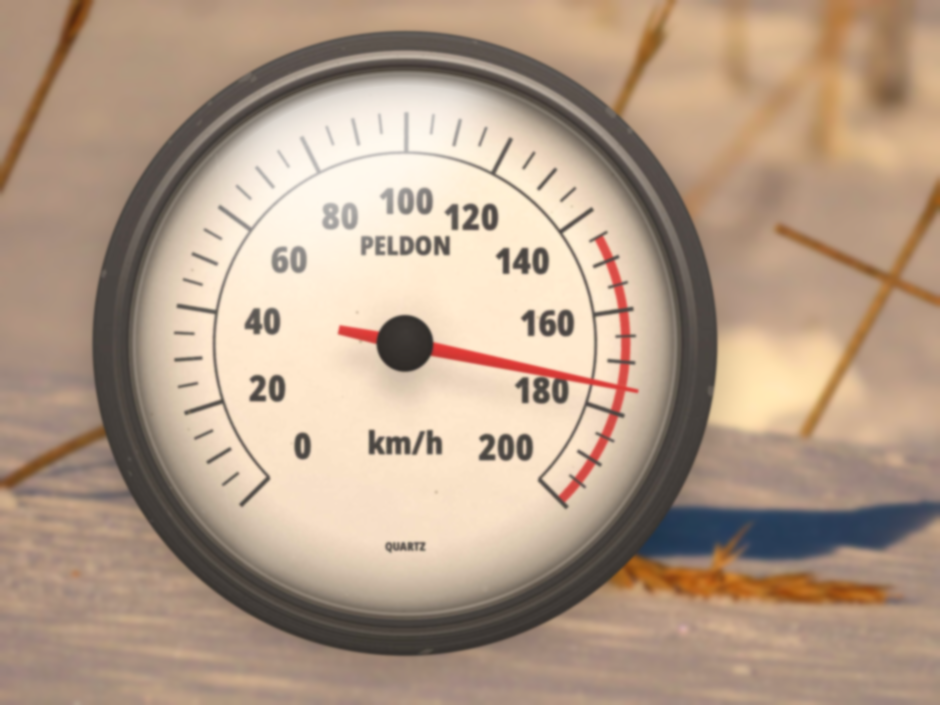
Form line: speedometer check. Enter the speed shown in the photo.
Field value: 175 km/h
